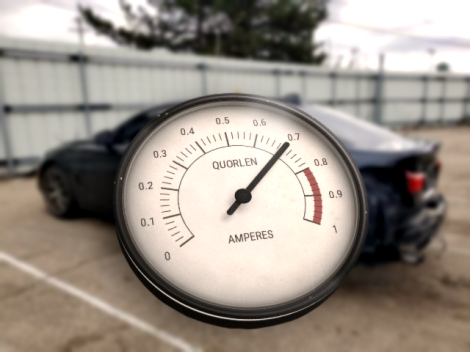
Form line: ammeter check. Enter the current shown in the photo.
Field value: 0.7 A
